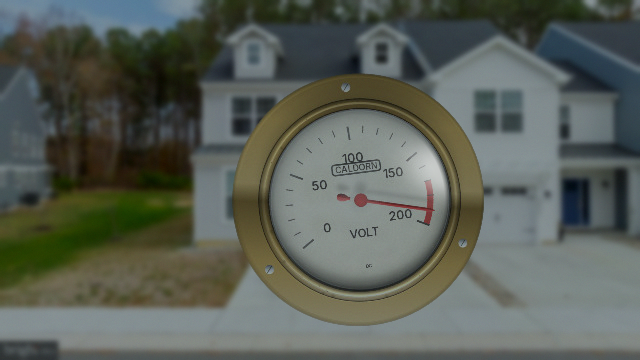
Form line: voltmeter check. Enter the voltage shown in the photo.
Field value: 190 V
